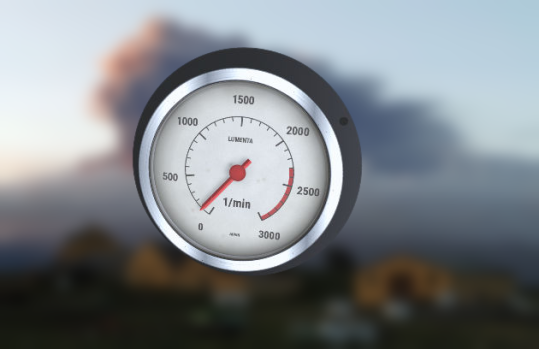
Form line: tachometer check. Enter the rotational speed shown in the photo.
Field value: 100 rpm
